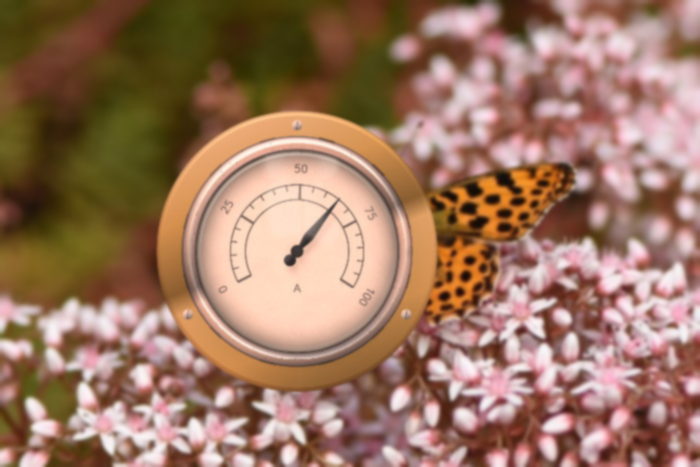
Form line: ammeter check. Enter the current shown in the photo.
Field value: 65 A
